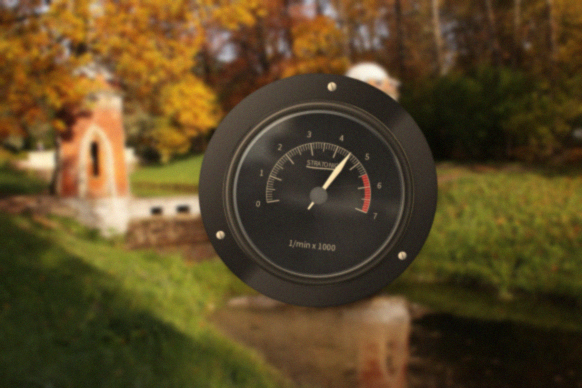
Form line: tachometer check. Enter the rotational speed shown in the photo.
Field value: 4500 rpm
